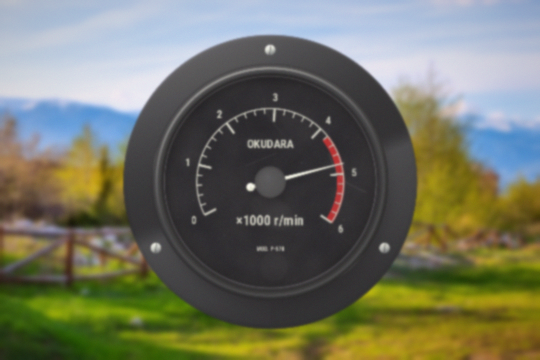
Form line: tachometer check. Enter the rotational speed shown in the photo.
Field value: 4800 rpm
